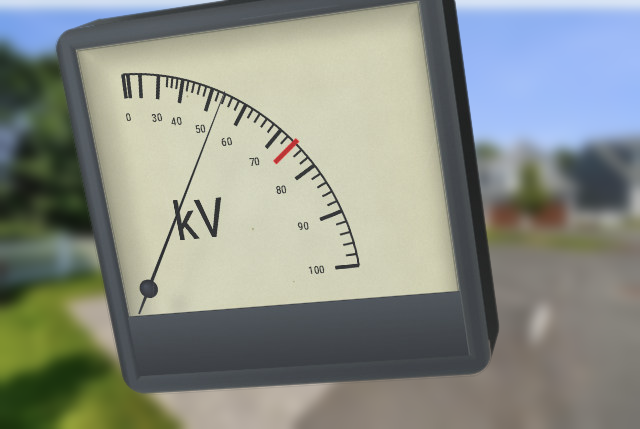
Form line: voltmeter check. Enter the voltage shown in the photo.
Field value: 54 kV
